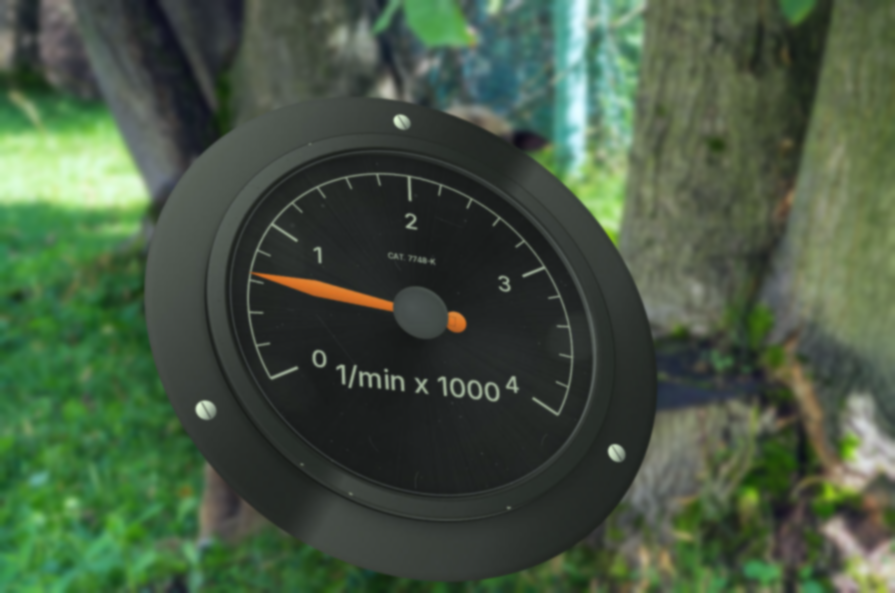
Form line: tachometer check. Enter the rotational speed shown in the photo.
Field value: 600 rpm
